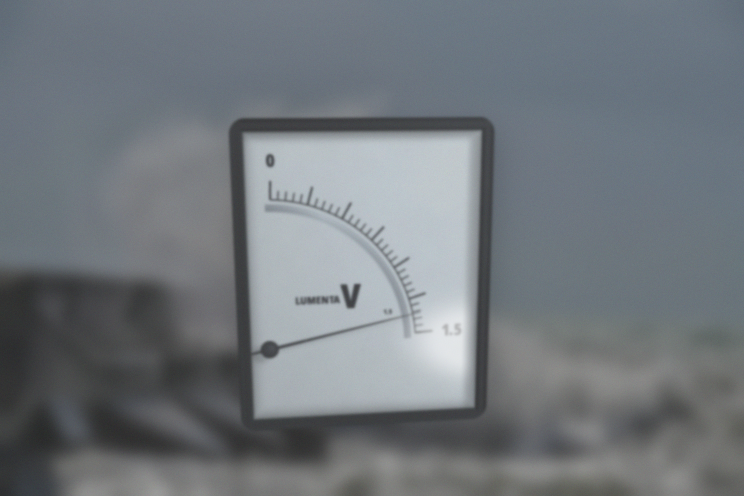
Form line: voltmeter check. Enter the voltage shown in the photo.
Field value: 1.35 V
